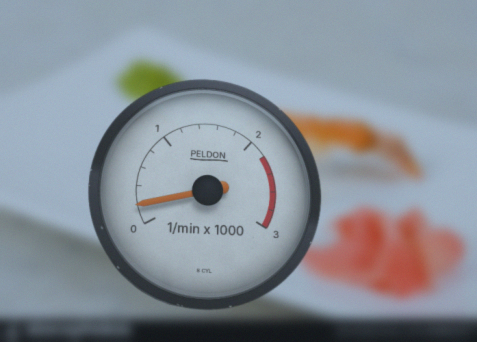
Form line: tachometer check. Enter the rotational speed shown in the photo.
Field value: 200 rpm
